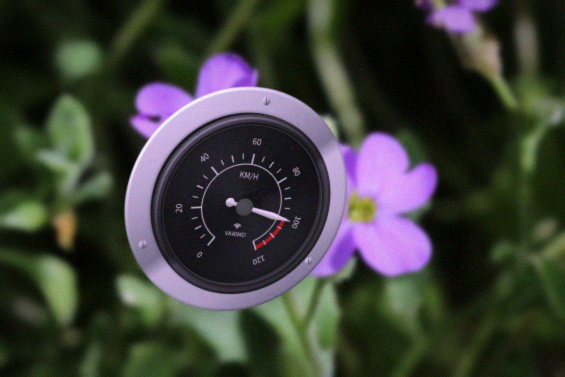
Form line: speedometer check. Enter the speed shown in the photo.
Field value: 100 km/h
